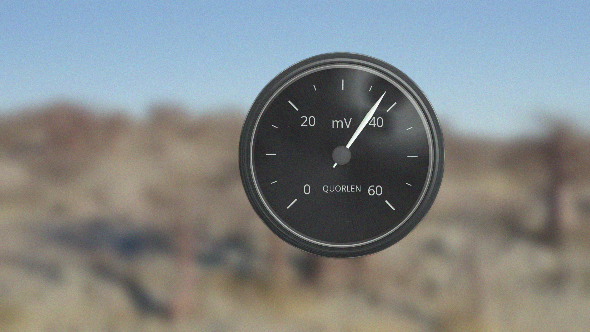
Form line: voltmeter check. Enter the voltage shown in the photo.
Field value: 37.5 mV
